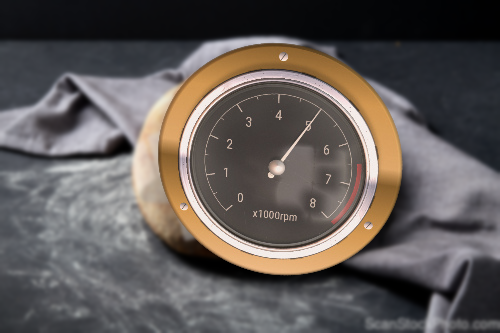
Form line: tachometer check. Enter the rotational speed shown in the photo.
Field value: 5000 rpm
